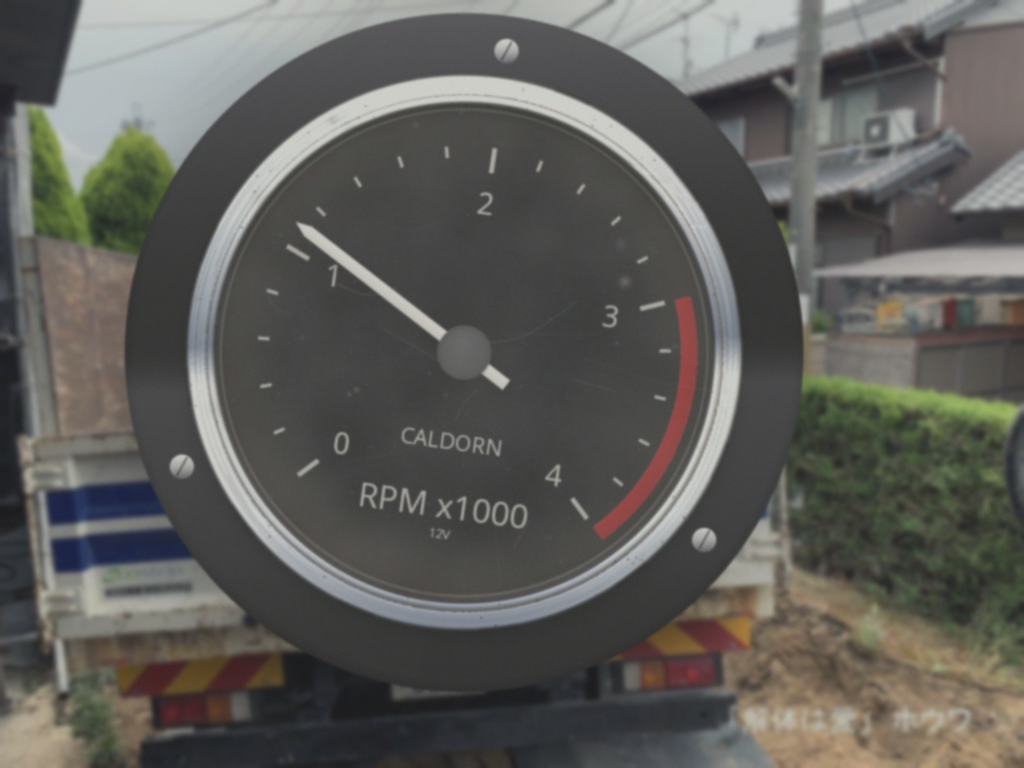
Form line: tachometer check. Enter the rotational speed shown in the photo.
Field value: 1100 rpm
